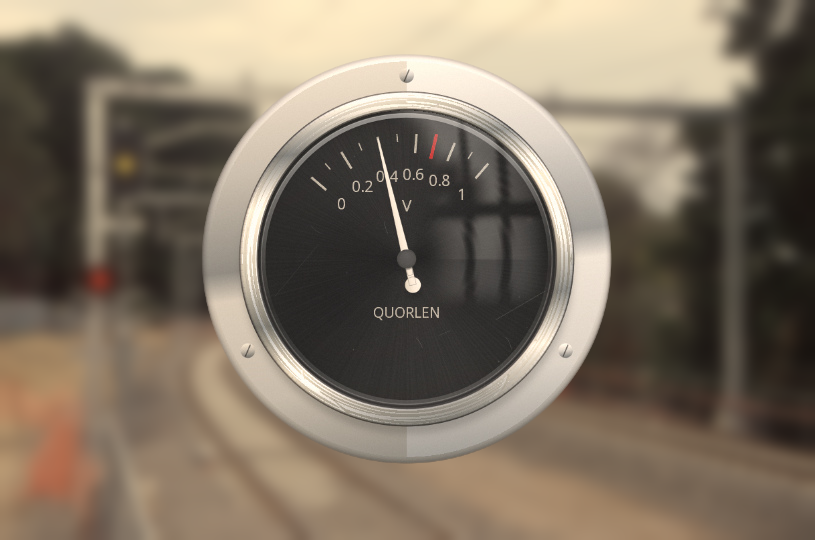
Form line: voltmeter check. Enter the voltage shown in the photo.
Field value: 0.4 V
